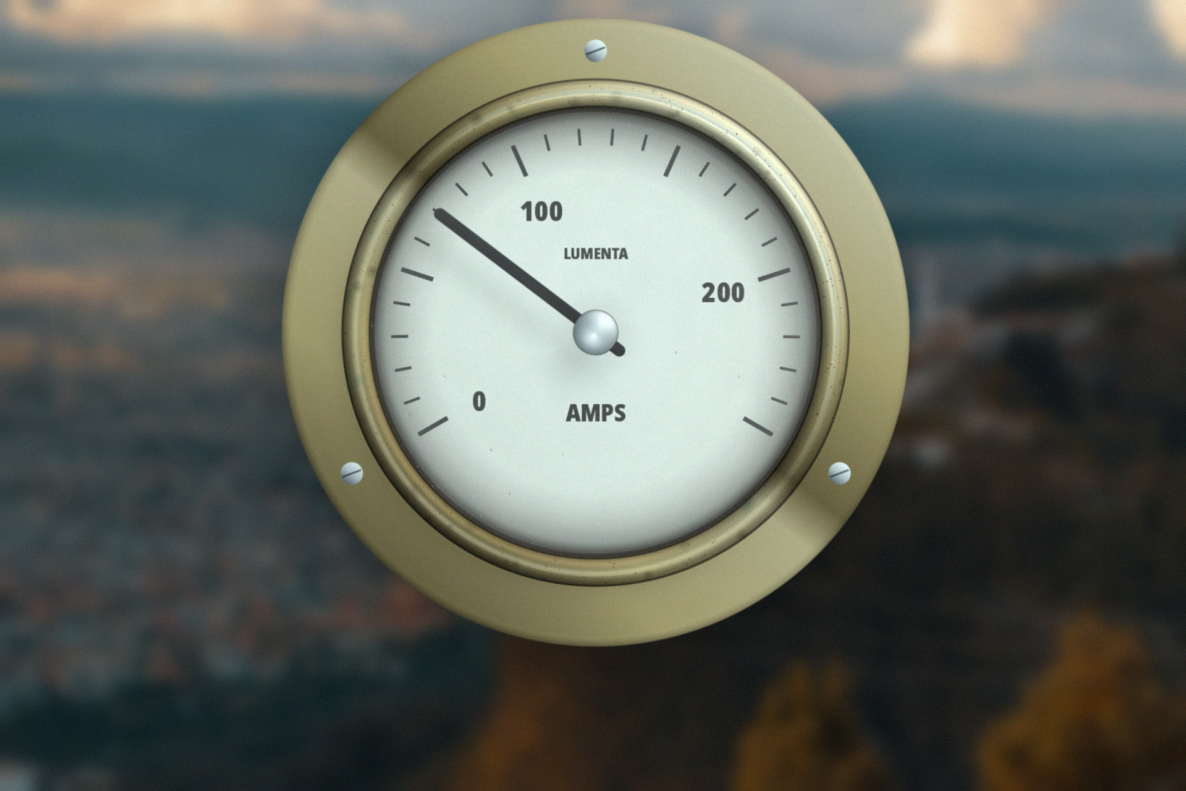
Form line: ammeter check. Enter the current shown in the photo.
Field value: 70 A
